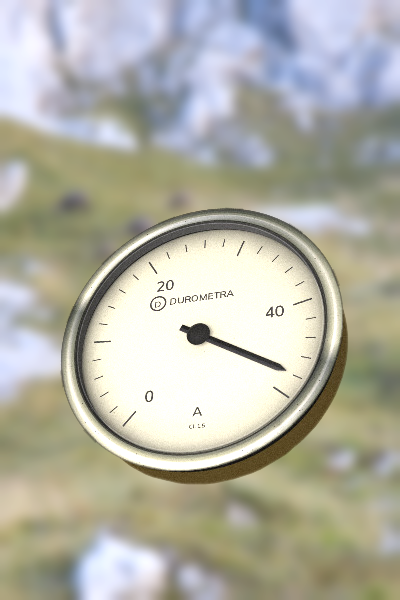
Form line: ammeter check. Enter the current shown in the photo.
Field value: 48 A
